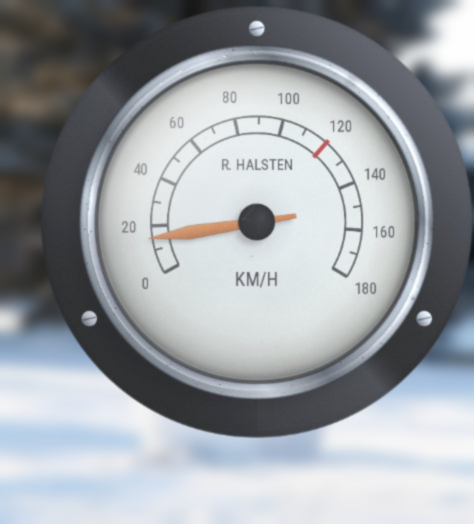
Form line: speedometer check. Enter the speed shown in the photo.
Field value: 15 km/h
